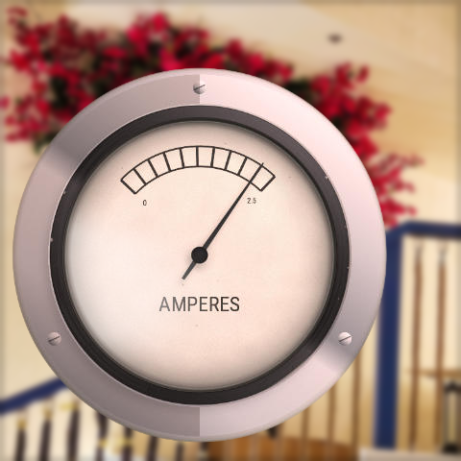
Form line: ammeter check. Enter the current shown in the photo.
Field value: 2.25 A
